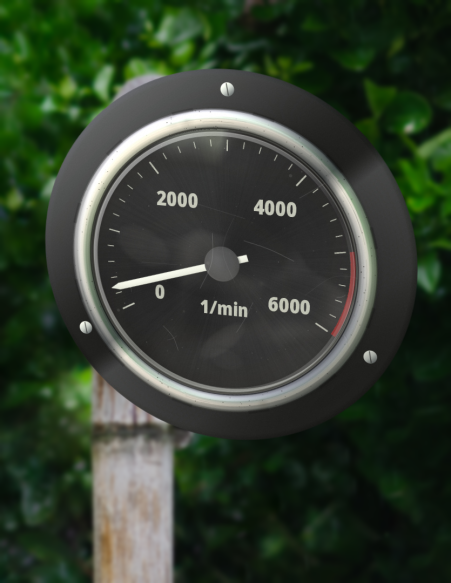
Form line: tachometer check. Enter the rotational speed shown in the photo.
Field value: 300 rpm
